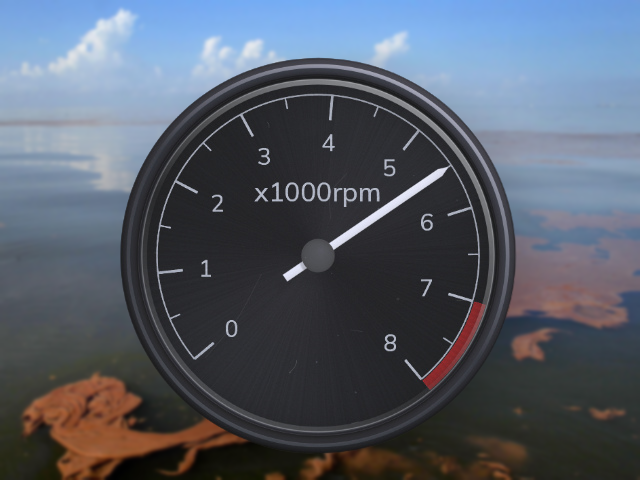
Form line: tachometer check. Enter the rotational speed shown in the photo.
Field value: 5500 rpm
